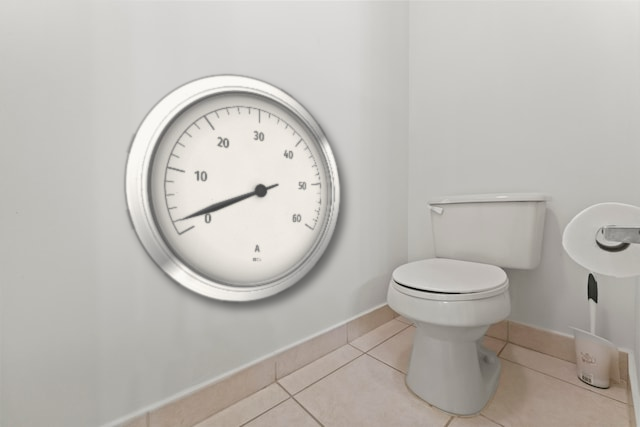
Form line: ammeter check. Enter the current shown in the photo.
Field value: 2 A
